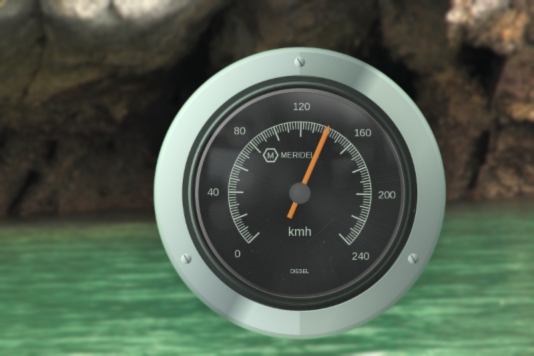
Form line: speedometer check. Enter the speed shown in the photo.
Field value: 140 km/h
